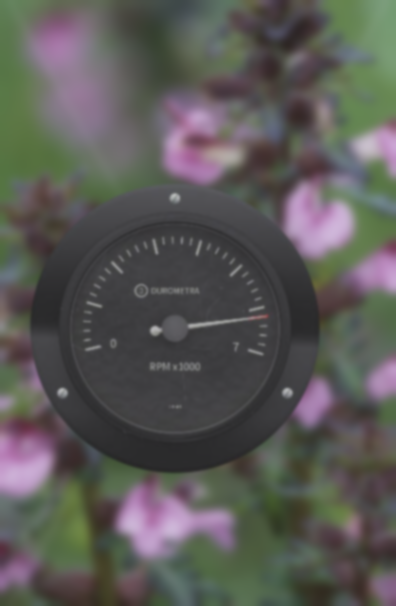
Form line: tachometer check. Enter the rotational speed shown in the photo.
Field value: 6200 rpm
